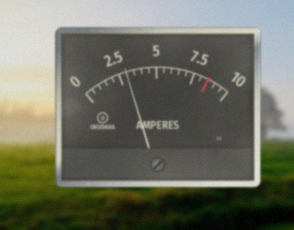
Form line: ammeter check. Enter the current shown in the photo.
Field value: 3 A
